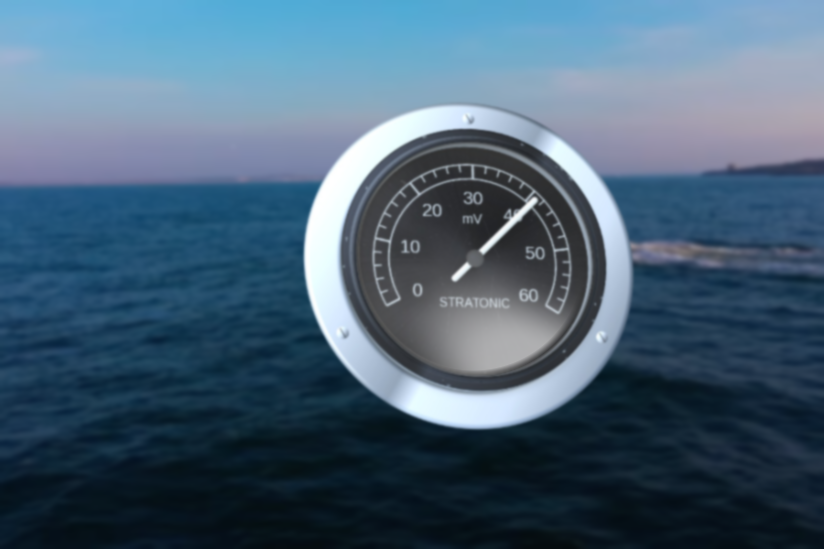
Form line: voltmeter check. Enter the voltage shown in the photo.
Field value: 41 mV
